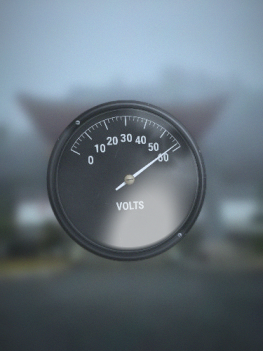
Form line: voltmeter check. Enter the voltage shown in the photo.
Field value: 58 V
